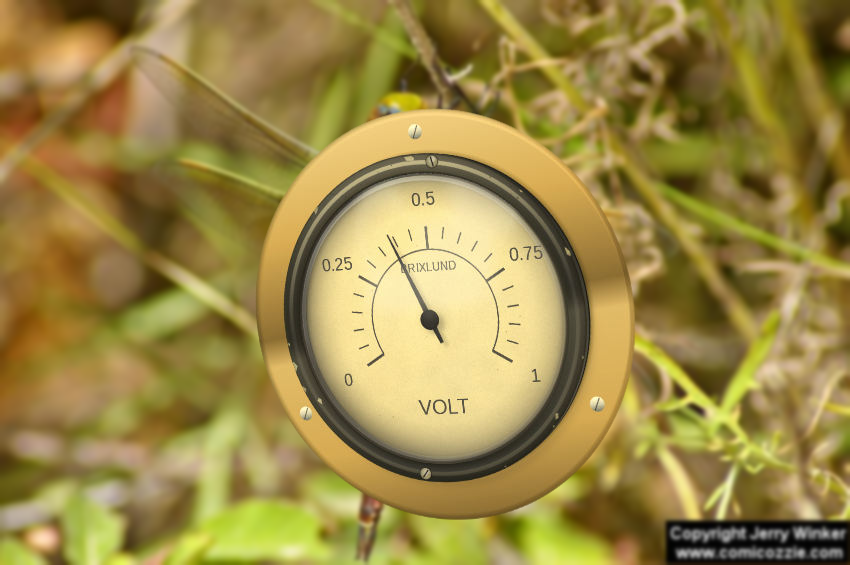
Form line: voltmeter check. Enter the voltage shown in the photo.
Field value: 0.4 V
